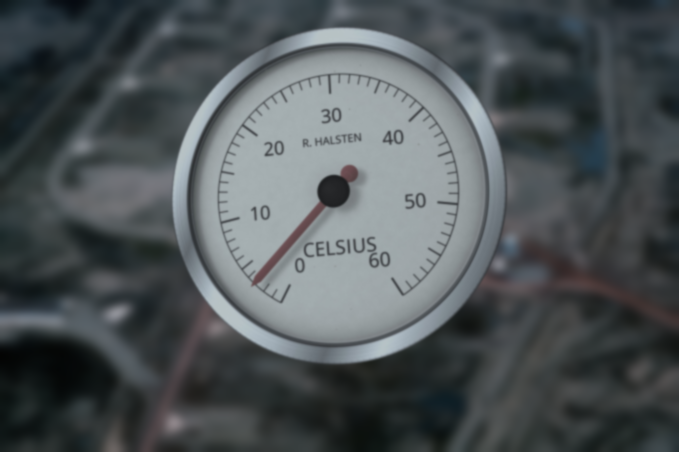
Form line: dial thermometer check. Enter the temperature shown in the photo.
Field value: 3 °C
